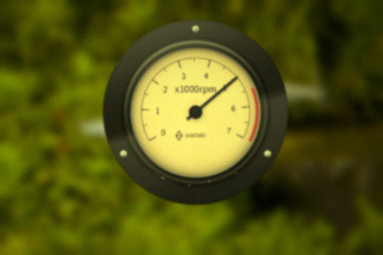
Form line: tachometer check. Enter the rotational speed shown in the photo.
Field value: 5000 rpm
